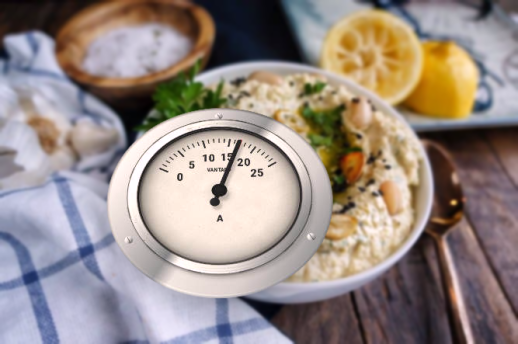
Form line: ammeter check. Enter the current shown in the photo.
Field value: 17 A
